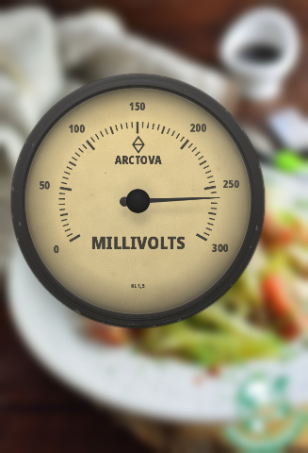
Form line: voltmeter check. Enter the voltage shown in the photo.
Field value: 260 mV
